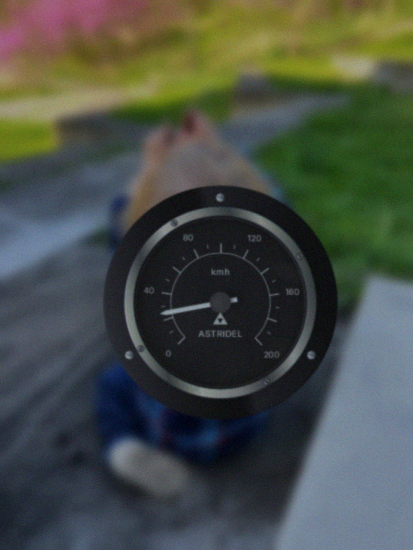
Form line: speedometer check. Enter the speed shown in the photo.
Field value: 25 km/h
